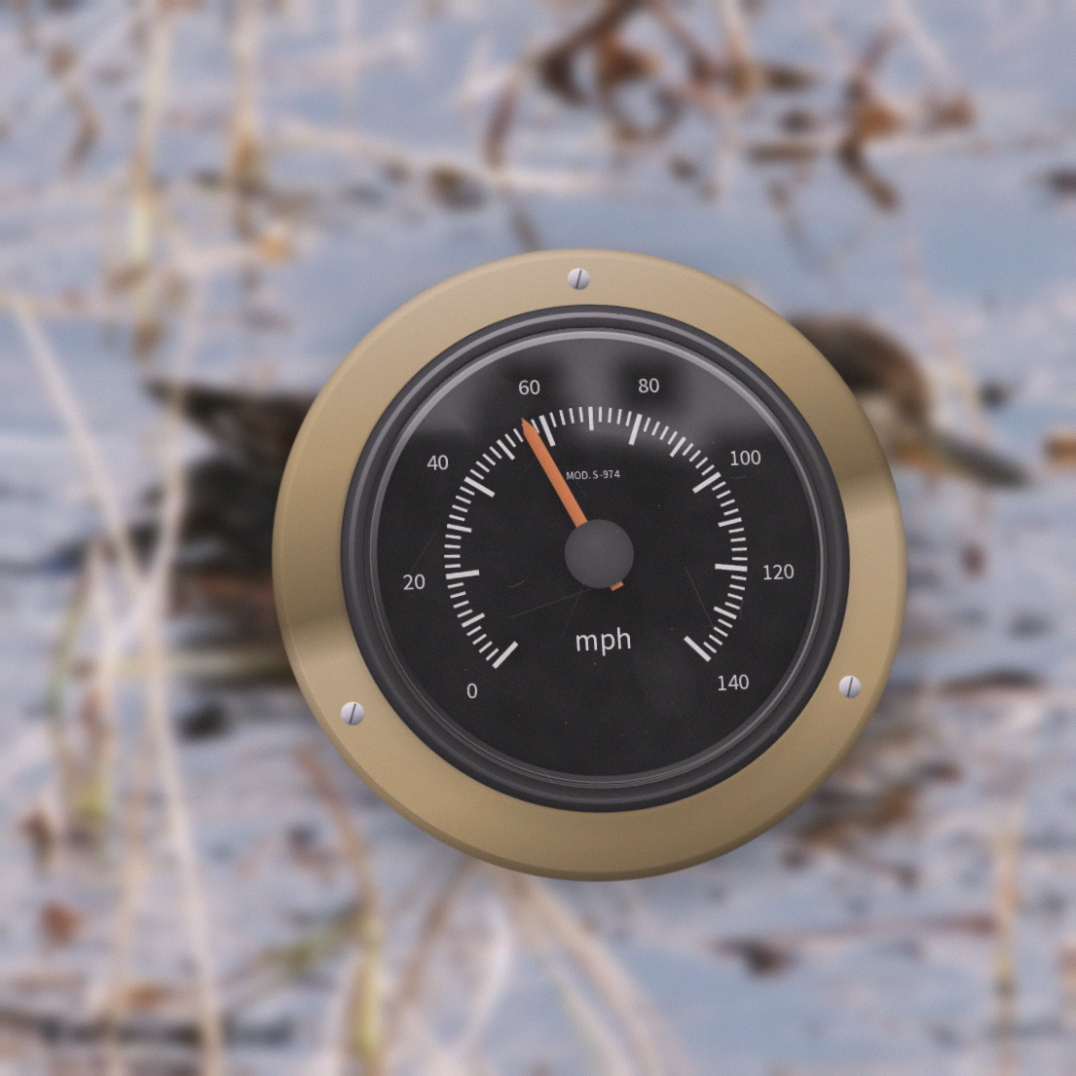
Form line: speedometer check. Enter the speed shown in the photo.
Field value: 56 mph
